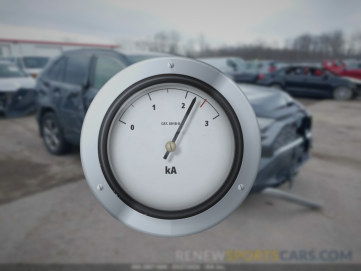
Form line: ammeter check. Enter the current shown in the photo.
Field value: 2.25 kA
